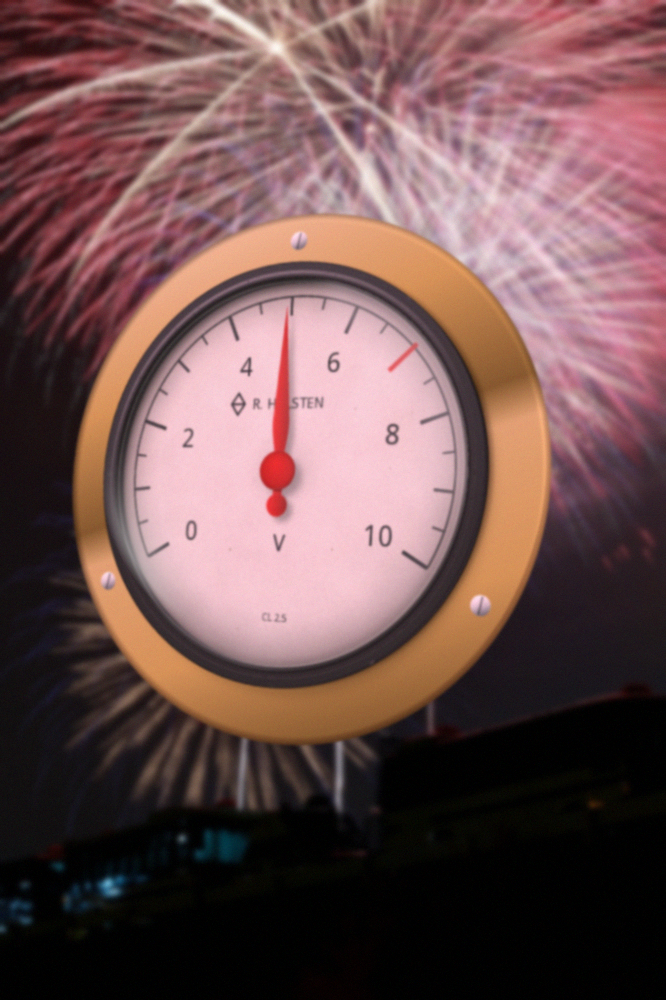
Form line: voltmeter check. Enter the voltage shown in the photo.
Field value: 5 V
